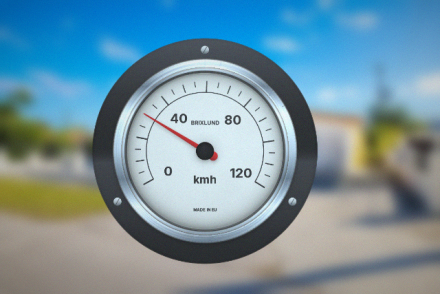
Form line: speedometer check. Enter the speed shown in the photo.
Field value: 30 km/h
